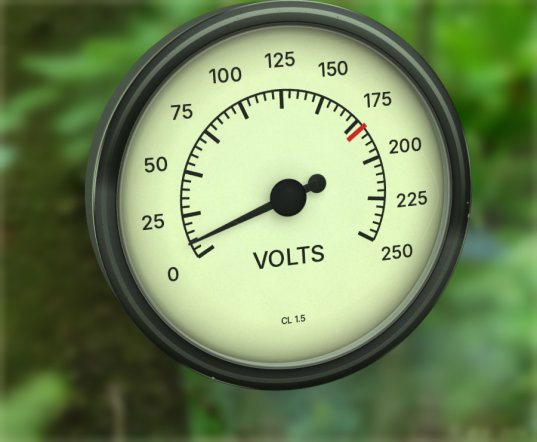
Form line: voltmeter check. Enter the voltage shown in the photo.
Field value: 10 V
